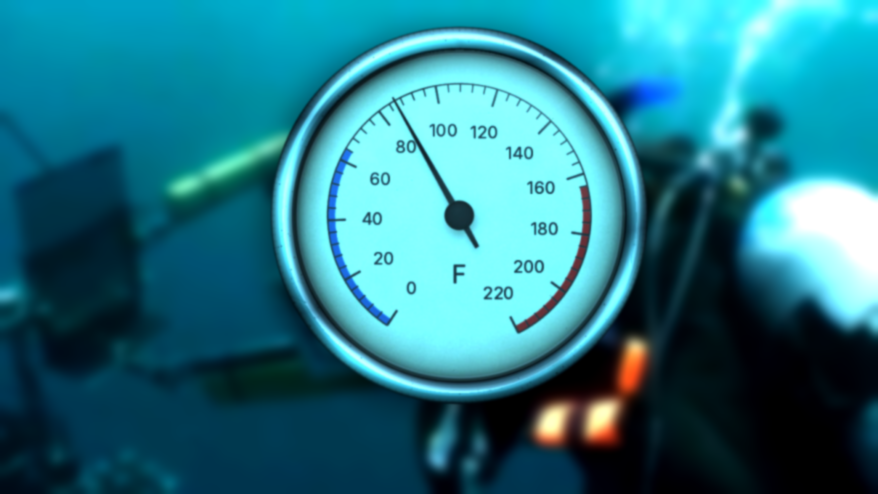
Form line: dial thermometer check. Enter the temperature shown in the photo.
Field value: 86 °F
